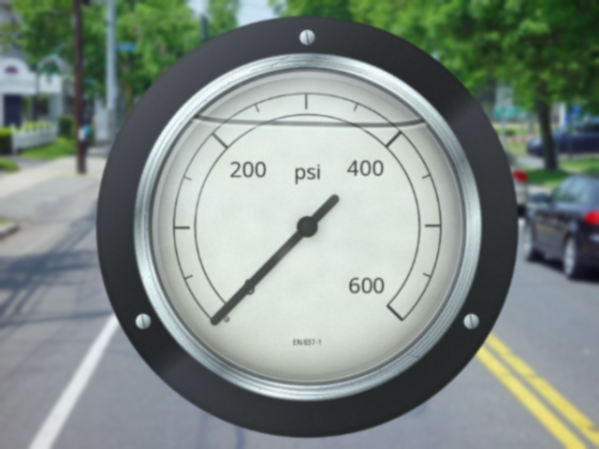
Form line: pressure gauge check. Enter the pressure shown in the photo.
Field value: 0 psi
